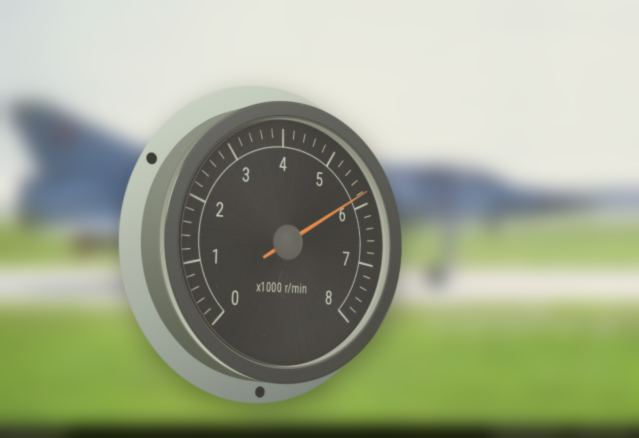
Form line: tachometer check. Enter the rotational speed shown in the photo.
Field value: 5800 rpm
